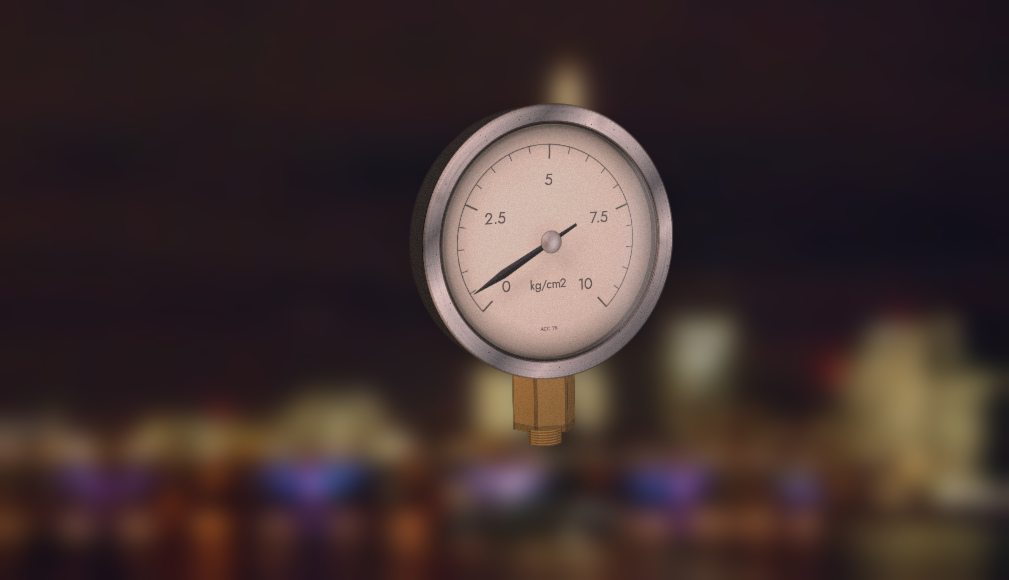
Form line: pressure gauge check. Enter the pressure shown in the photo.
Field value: 0.5 kg/cm²
